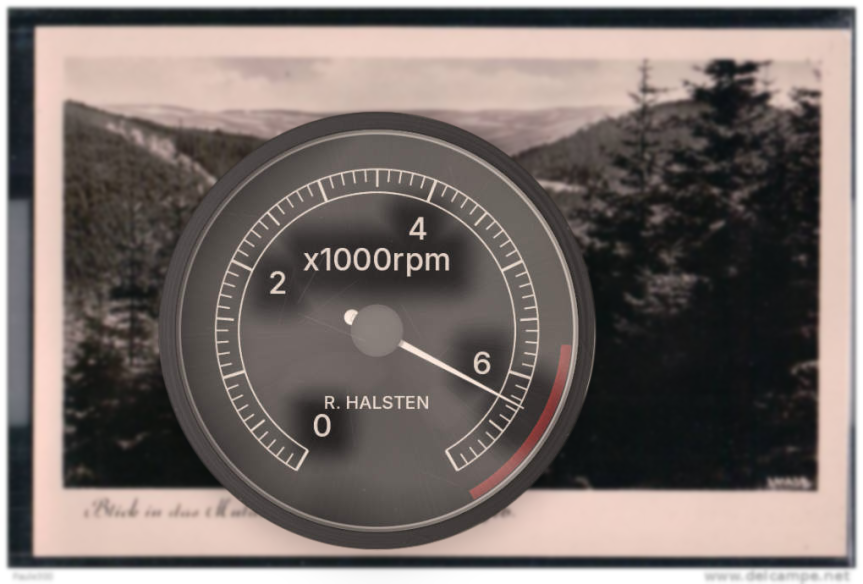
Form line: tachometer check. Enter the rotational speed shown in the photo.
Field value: 6250 rpm
